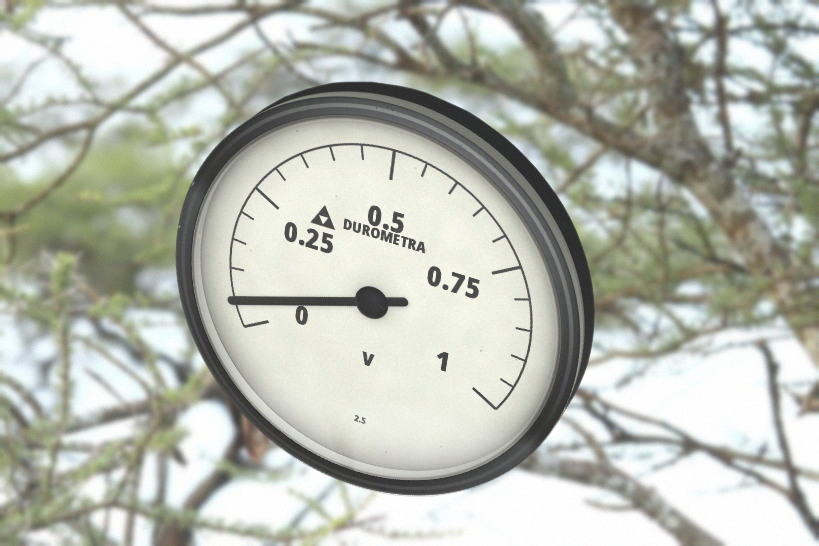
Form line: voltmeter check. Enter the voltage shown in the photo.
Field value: 0.05 V
